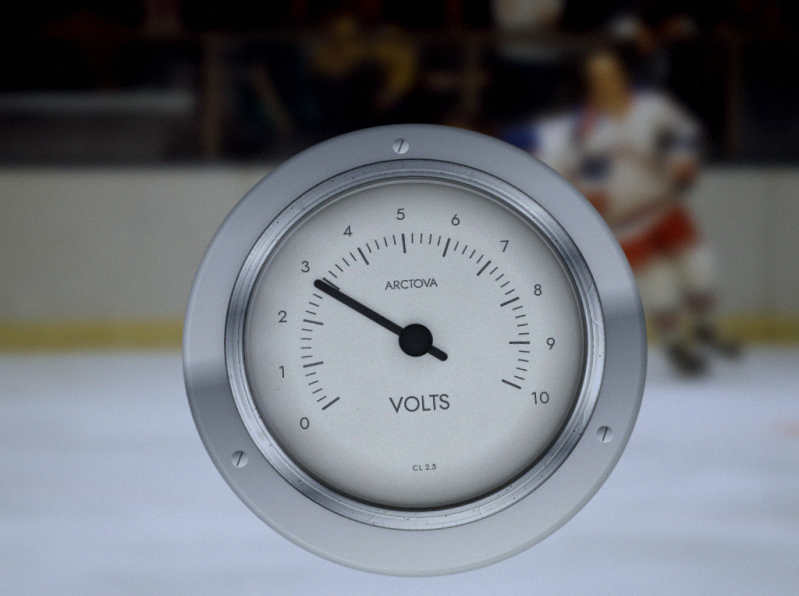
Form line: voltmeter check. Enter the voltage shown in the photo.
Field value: 2.8 V
